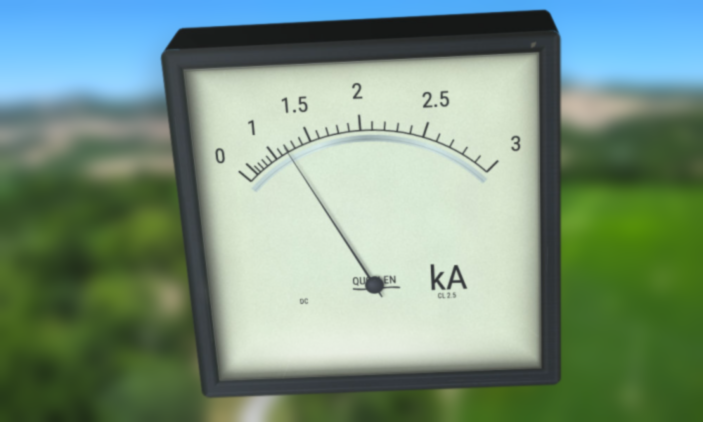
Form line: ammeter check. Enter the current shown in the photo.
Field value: 1.2 kA
